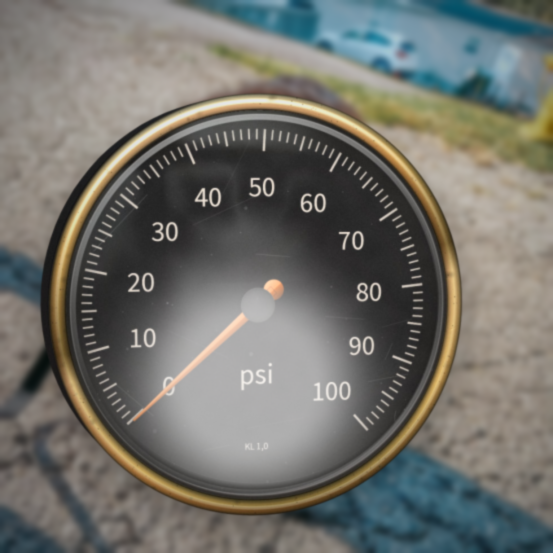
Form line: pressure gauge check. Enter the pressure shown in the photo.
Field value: 0 psi
